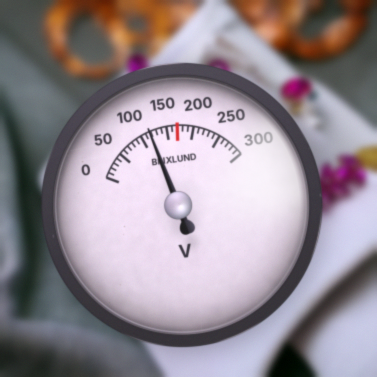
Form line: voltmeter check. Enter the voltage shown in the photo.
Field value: 120 V
